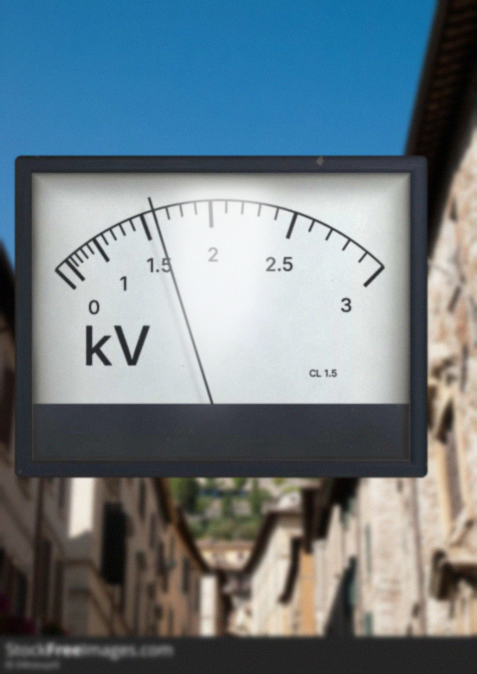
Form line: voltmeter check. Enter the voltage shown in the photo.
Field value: 1.6 kV
